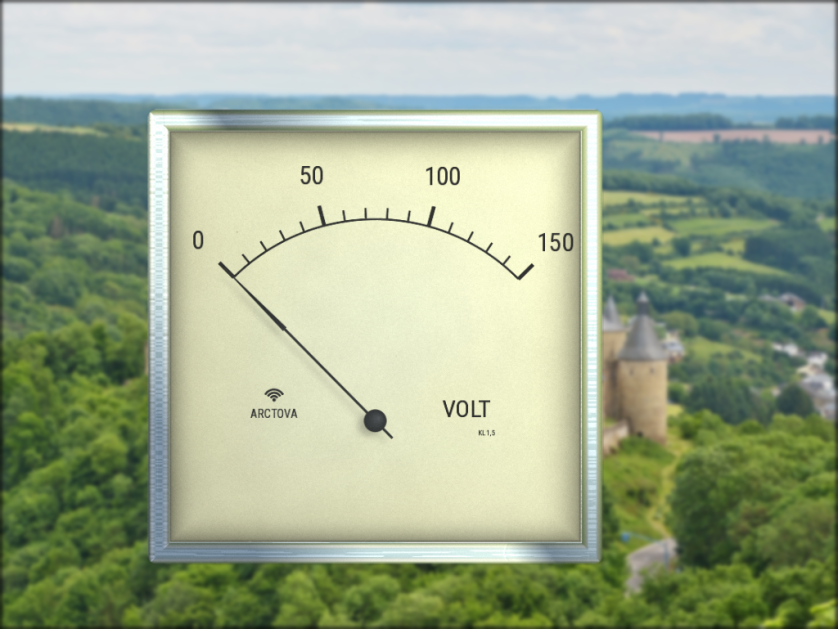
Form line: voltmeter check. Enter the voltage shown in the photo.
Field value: 0 V
